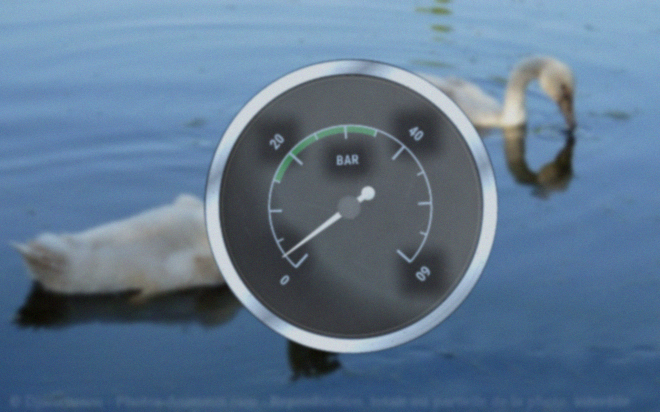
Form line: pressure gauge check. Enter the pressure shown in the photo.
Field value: 2.5 bar
